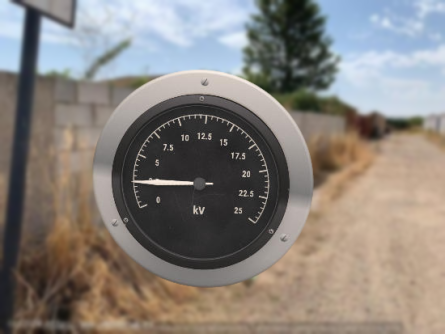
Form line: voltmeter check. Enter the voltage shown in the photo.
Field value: 2.5 kV
